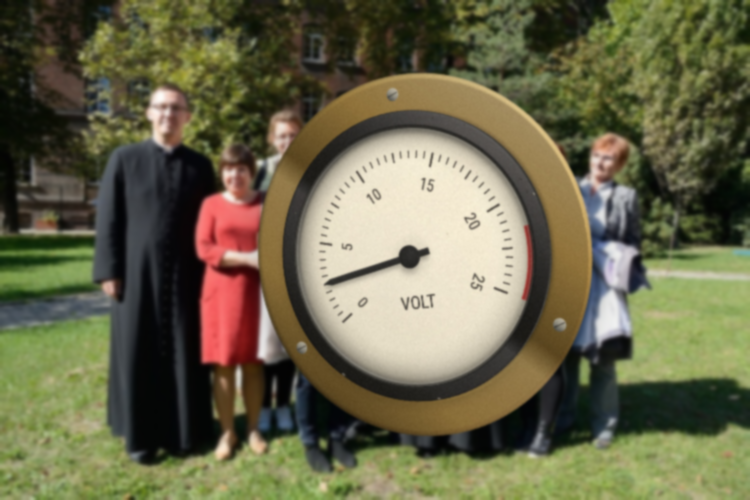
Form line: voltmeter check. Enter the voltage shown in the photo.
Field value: 2.5 V
